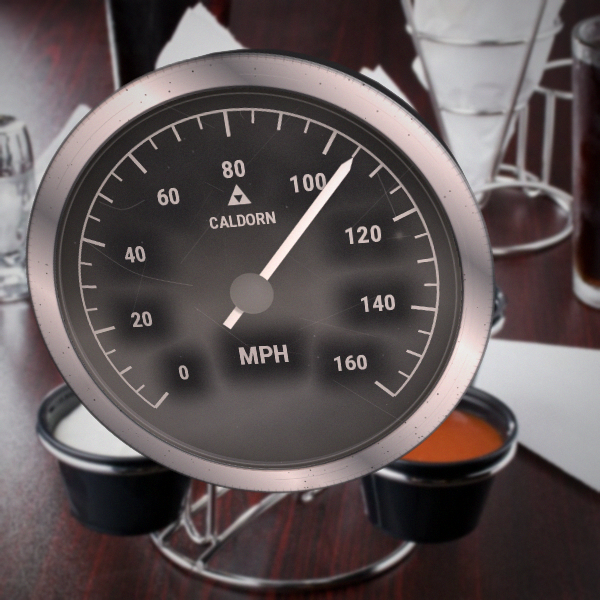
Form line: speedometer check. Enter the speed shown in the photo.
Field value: 105 mph
